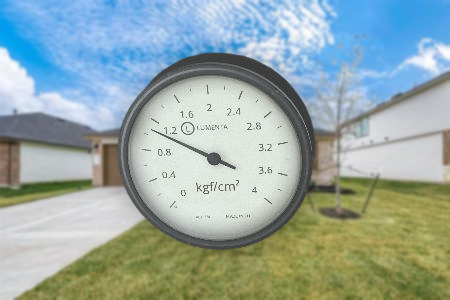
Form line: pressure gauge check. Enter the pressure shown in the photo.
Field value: 1.1 kg/cm²
